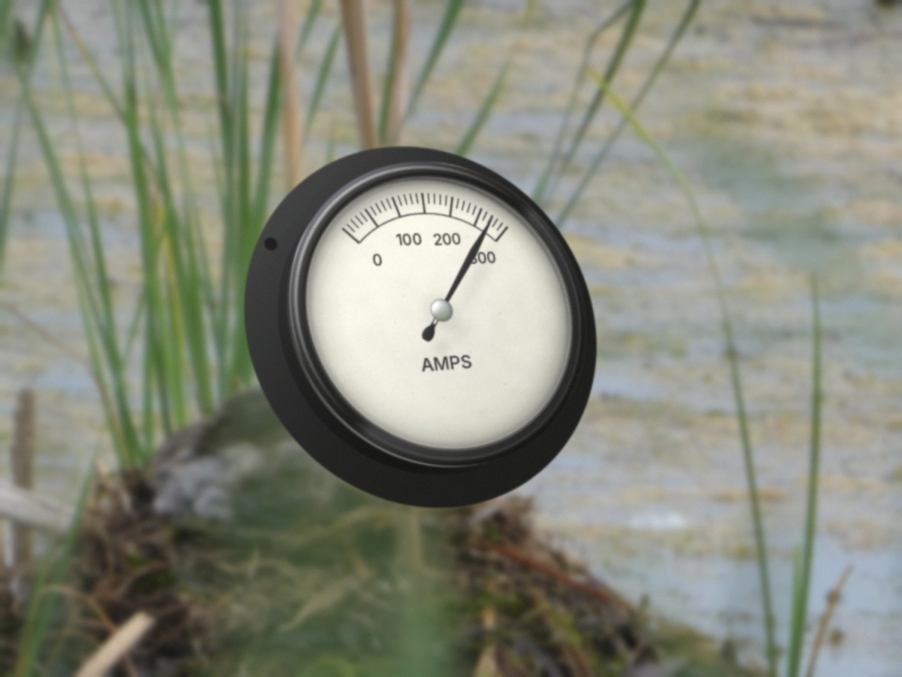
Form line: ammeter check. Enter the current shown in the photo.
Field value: 270 A
